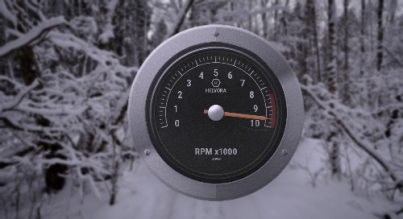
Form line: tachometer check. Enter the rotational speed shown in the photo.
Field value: 9600 rpm
